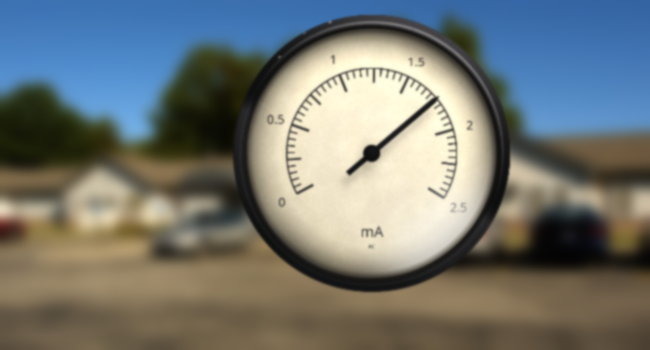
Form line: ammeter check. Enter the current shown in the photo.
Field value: 1.75 mA
